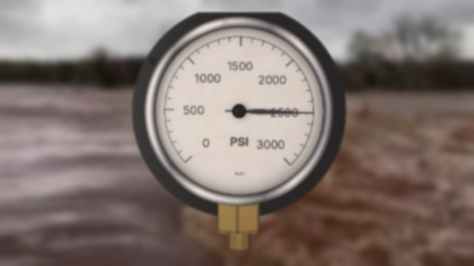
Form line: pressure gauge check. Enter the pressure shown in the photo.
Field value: 2500 psi
